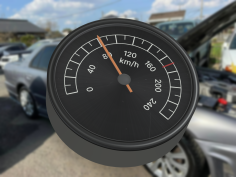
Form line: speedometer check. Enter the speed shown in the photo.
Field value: 80 km/h
